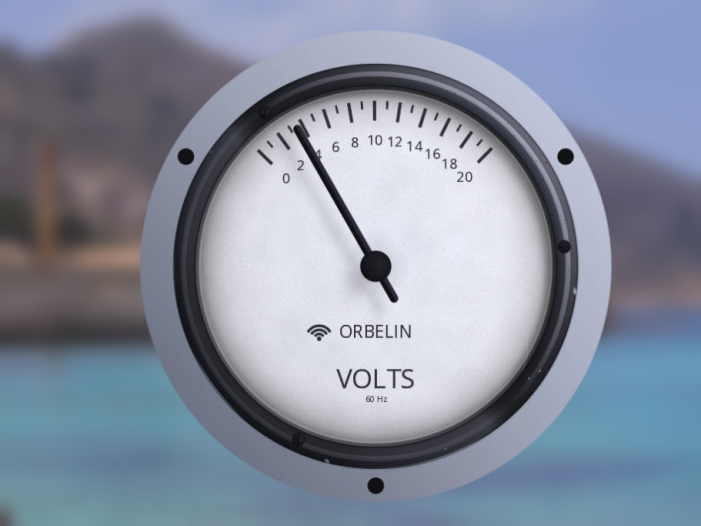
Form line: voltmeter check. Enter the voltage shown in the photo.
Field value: 3.5 V
